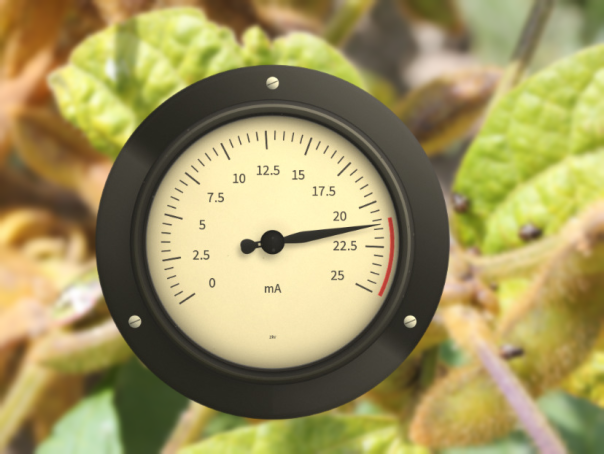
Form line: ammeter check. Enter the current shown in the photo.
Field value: 21.25 mA
